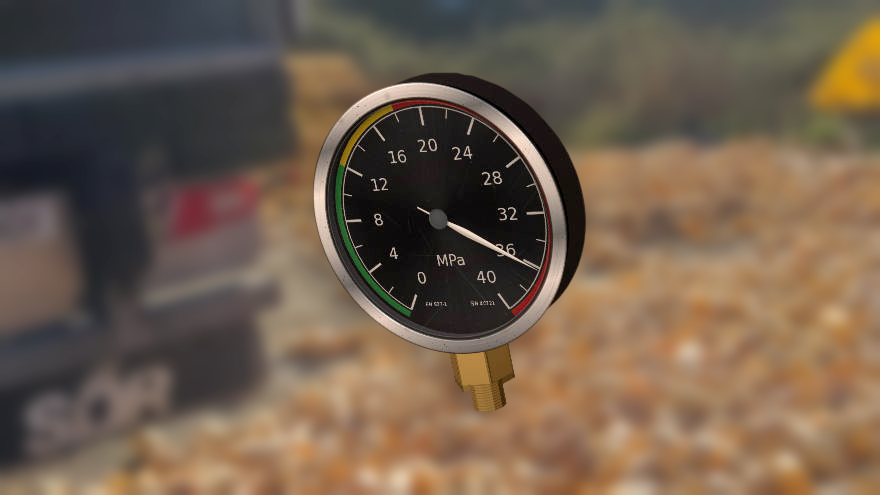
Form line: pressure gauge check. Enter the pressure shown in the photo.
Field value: 36 MPa
